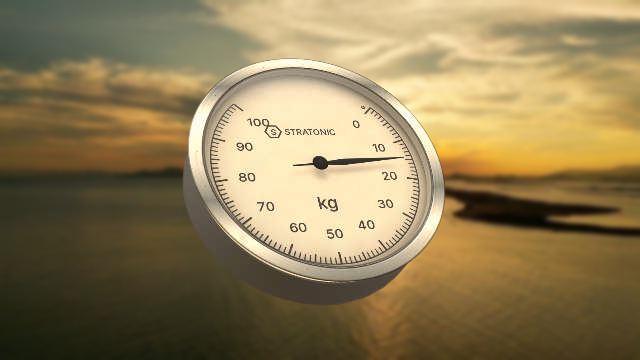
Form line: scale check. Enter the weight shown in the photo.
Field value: 15 kg
